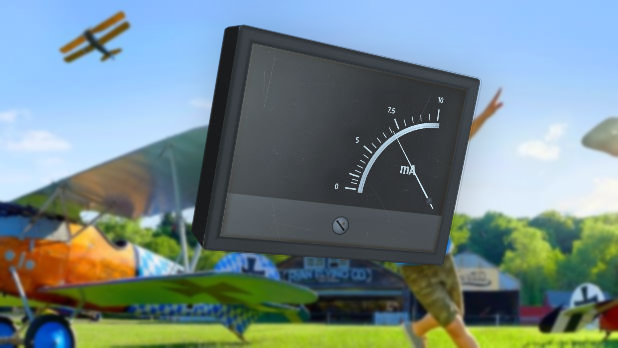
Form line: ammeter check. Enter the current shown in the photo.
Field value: 7 mA
